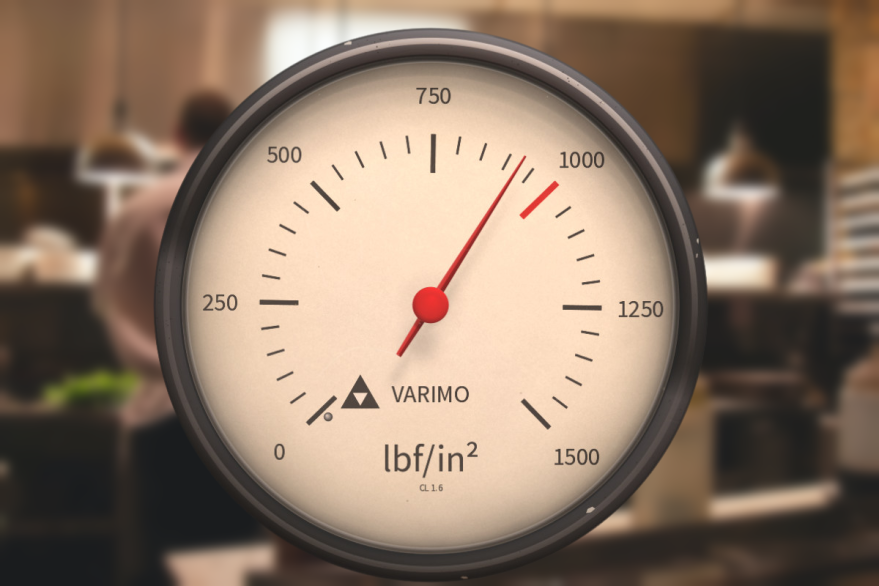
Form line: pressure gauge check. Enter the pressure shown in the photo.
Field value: 925 psi
